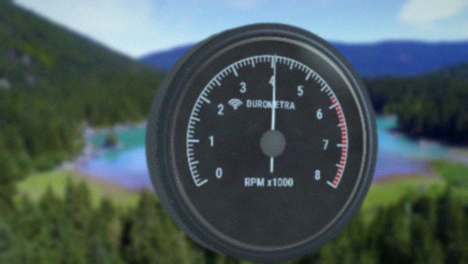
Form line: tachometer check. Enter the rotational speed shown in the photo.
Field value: 4000 rpm
